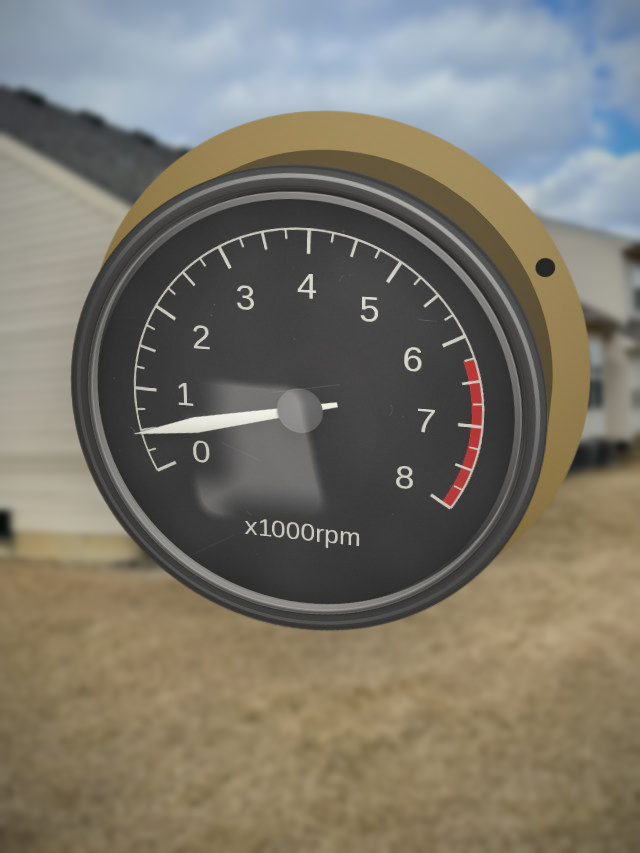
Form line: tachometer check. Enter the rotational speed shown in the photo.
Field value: 500 rpm
